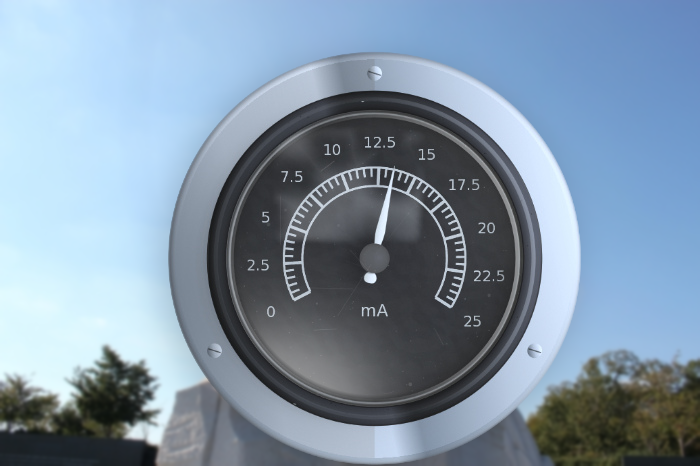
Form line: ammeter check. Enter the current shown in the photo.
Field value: 13.5 mA
